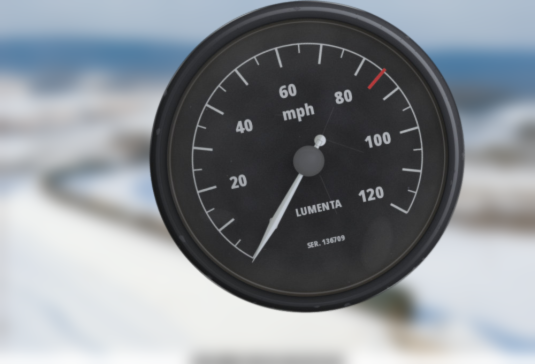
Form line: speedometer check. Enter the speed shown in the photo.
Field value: 0 mph
